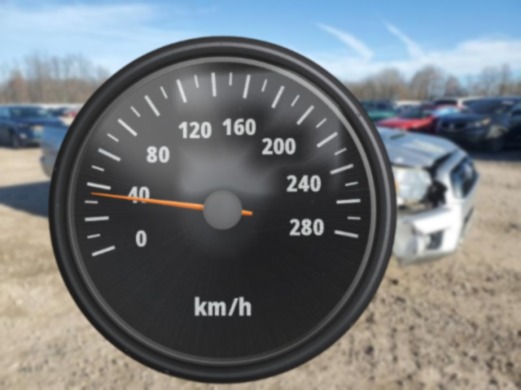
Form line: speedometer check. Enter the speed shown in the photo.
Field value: 35 km/h
